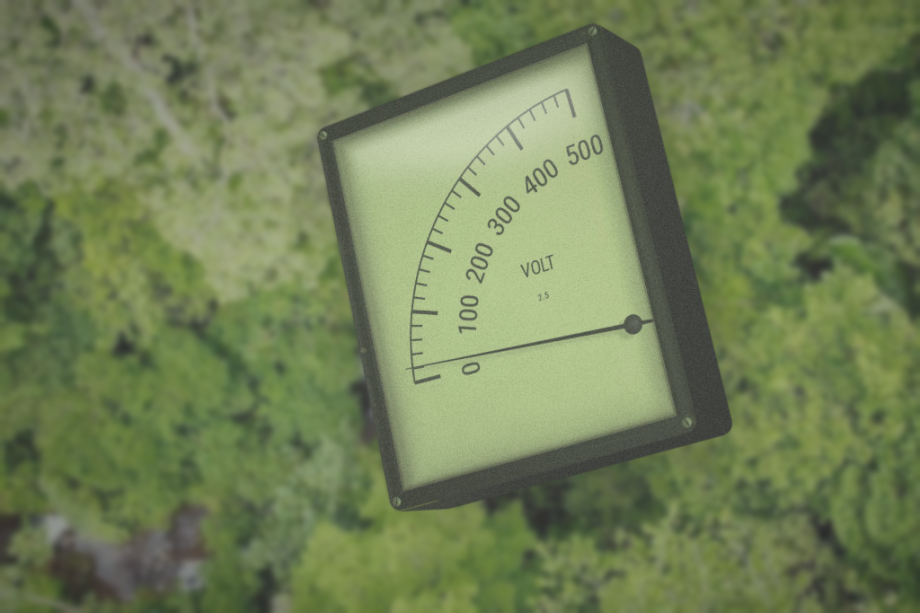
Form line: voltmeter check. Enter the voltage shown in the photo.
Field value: 20 V
